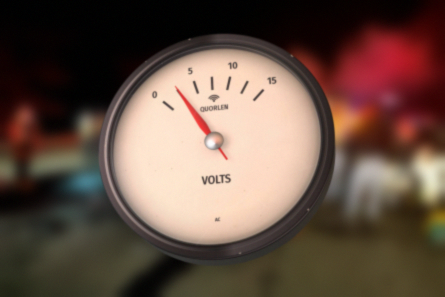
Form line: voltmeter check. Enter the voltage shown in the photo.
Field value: 2.5 V
